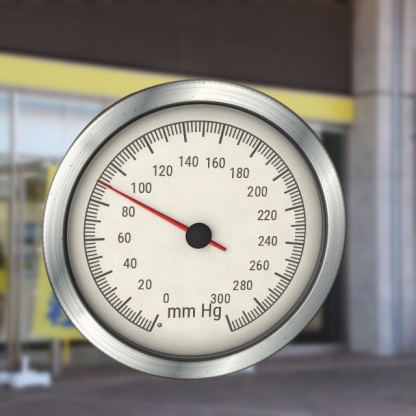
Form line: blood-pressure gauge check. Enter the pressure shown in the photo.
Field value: 90 mmHg
